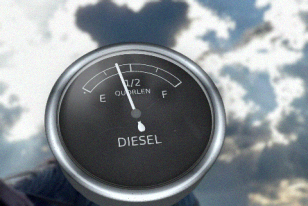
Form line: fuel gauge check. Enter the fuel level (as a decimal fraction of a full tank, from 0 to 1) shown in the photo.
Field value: 0.375
